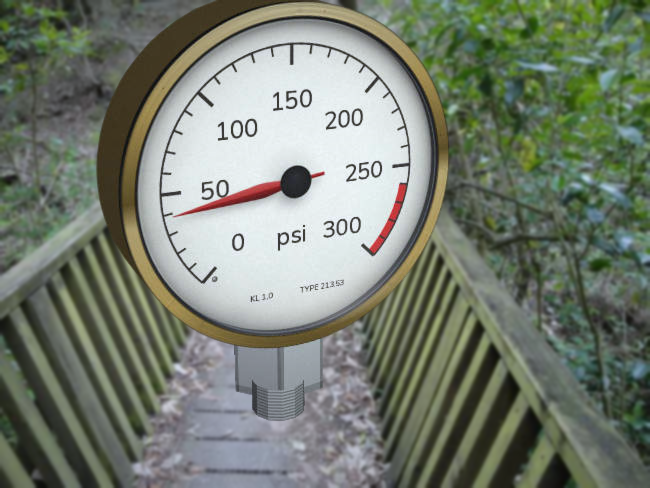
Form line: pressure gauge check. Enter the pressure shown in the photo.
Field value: 40 psi
